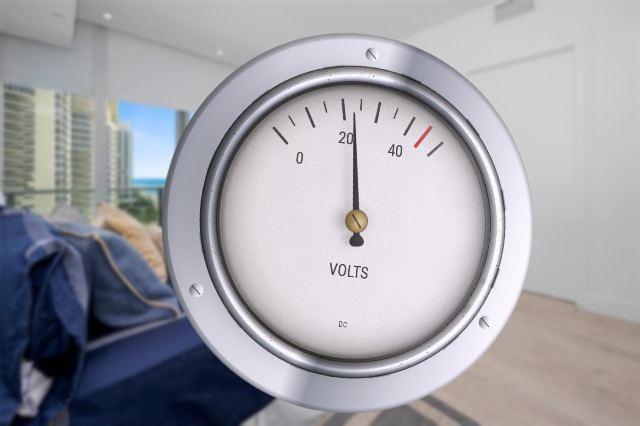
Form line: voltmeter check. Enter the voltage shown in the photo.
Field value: 22.5 V
